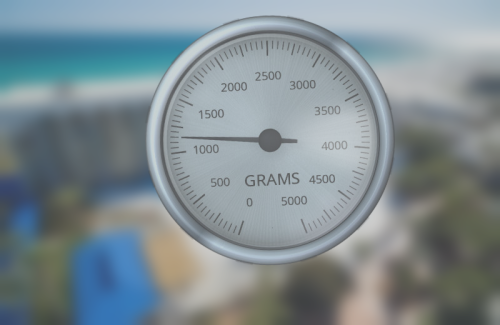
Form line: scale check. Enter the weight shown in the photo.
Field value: 1150 g
